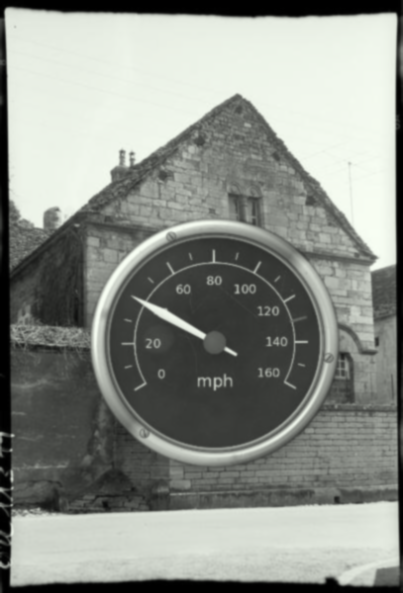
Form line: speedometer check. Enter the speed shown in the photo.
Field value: 40 mph
